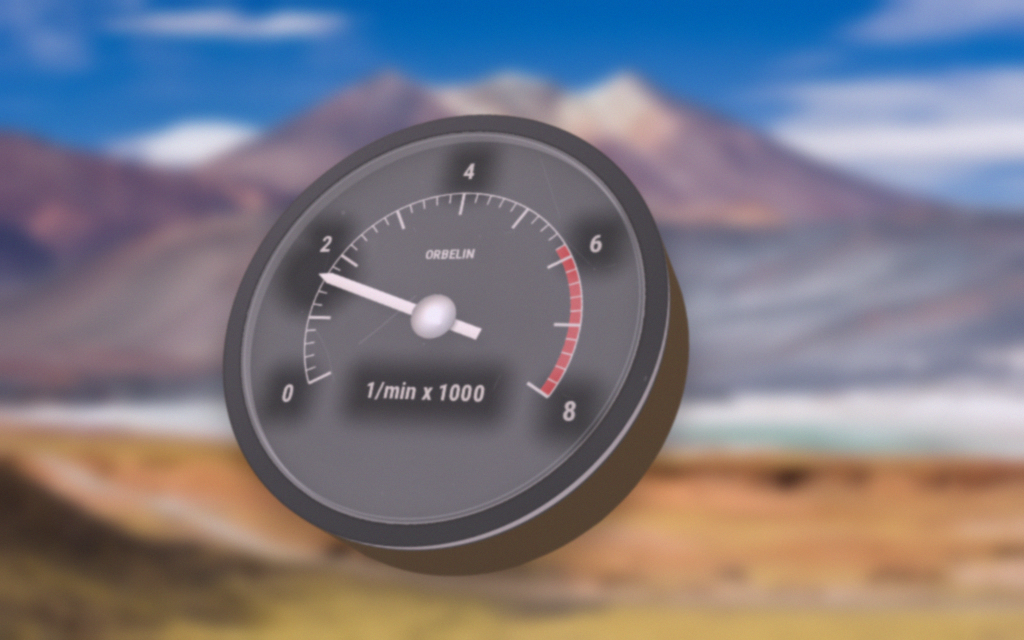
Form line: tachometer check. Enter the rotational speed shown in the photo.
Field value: 1600 rpm
